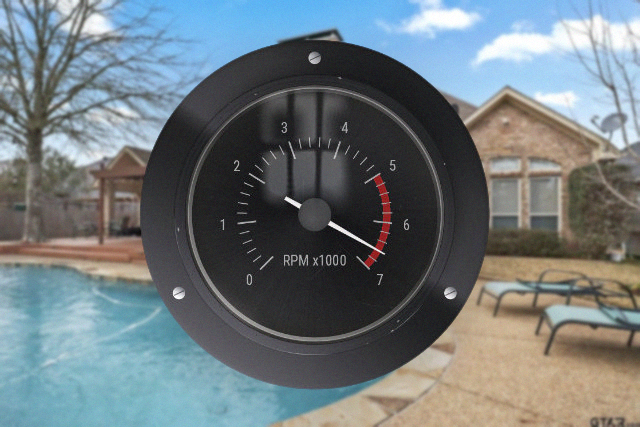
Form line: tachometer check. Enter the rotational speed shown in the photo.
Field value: 6600 rpm
